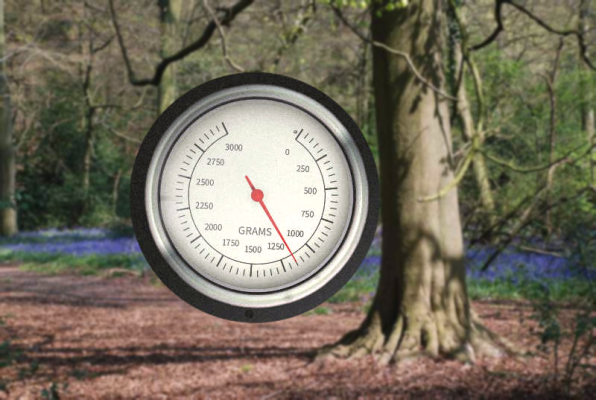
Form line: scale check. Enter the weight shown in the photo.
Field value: 1150 g
